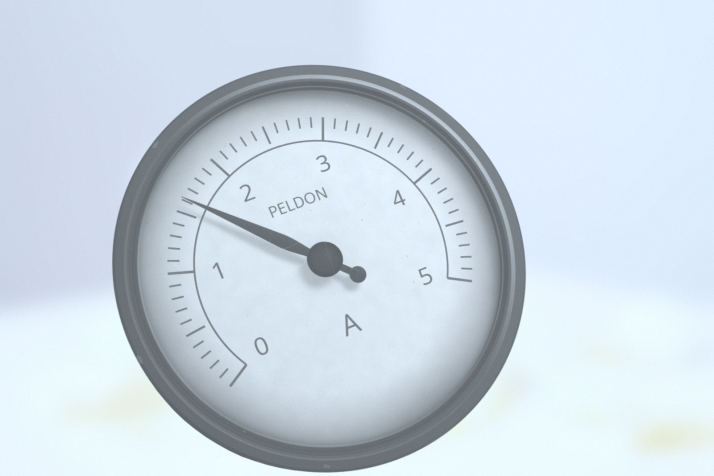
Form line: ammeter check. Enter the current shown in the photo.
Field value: 1.6 A
